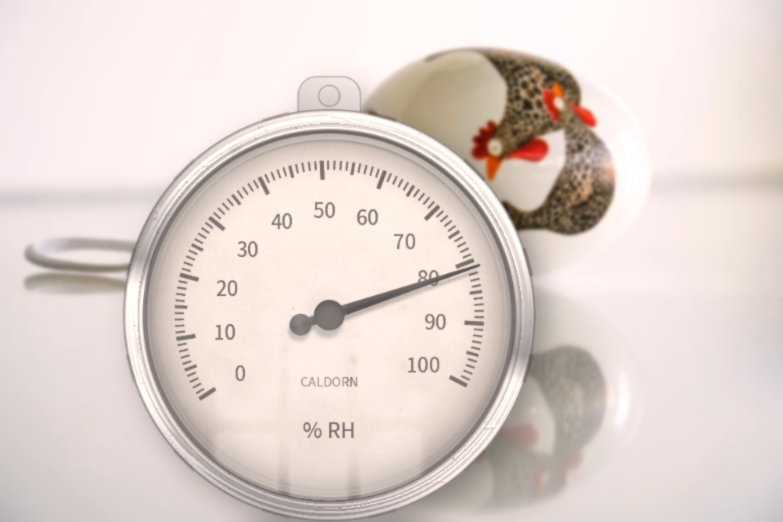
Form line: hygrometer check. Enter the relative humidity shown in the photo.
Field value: 81 %
